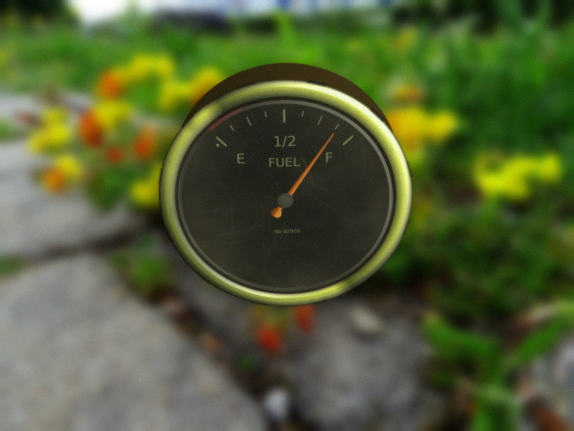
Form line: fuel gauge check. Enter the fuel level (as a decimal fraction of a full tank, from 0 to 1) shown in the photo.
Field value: 0.875
